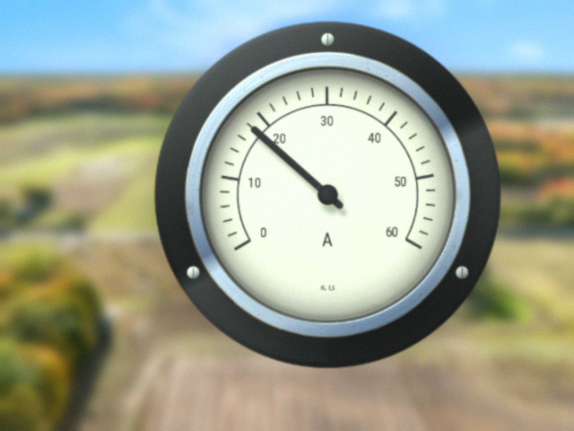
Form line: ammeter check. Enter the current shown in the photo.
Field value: 18 A
